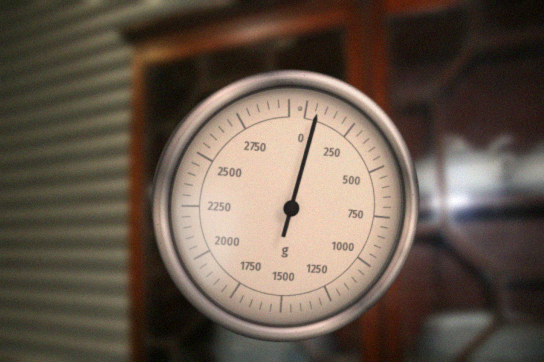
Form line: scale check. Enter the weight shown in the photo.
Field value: 50 g
